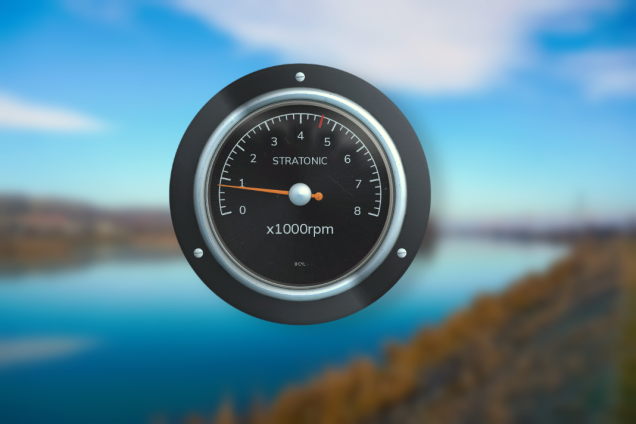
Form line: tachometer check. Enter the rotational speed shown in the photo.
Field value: 800 rpm
